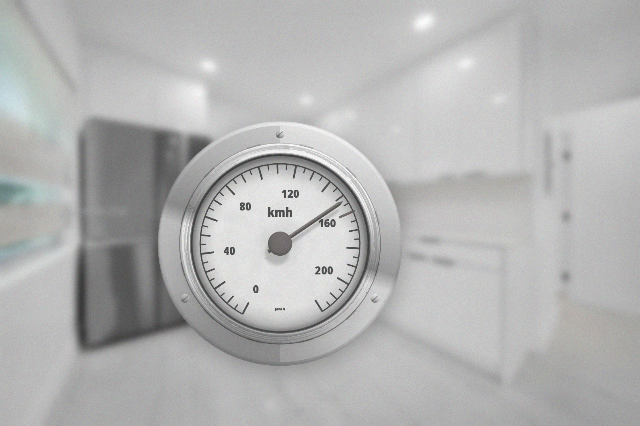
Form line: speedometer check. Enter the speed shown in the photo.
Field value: 152.5 km/h
